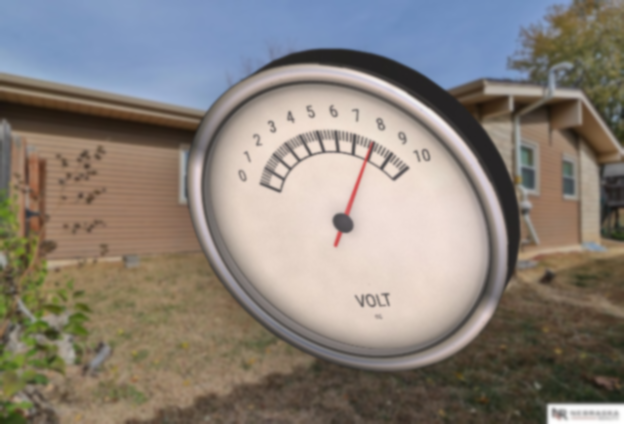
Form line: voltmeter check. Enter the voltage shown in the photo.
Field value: 8 V
